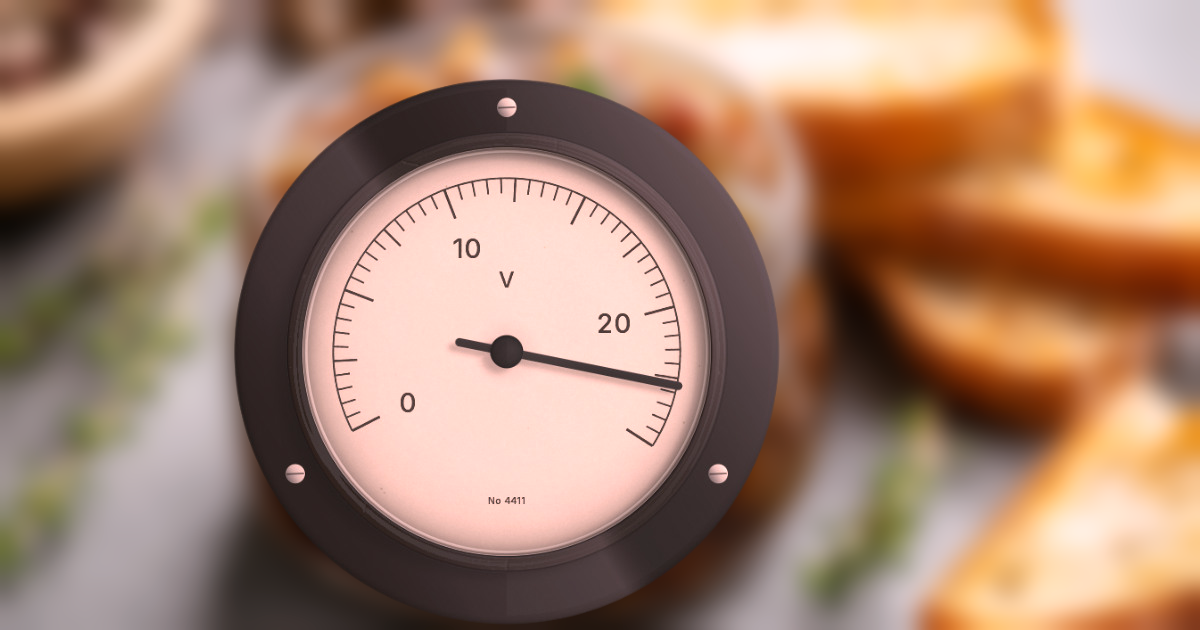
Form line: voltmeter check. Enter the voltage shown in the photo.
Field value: 22.75 V
